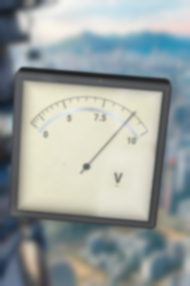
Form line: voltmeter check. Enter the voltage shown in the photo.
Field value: 9 V
